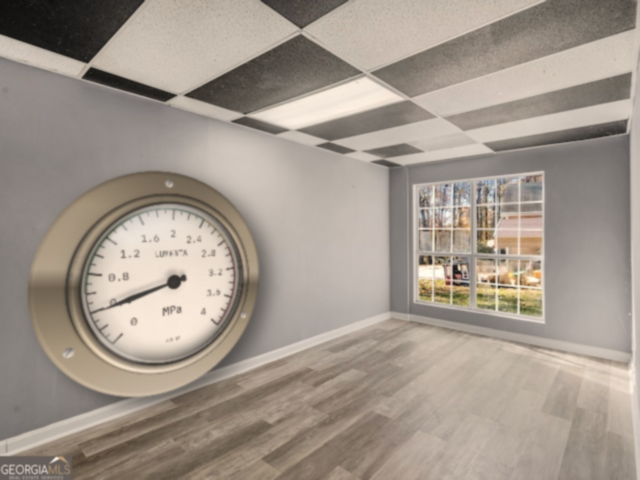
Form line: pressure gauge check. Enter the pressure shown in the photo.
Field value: 0.4 MPa
